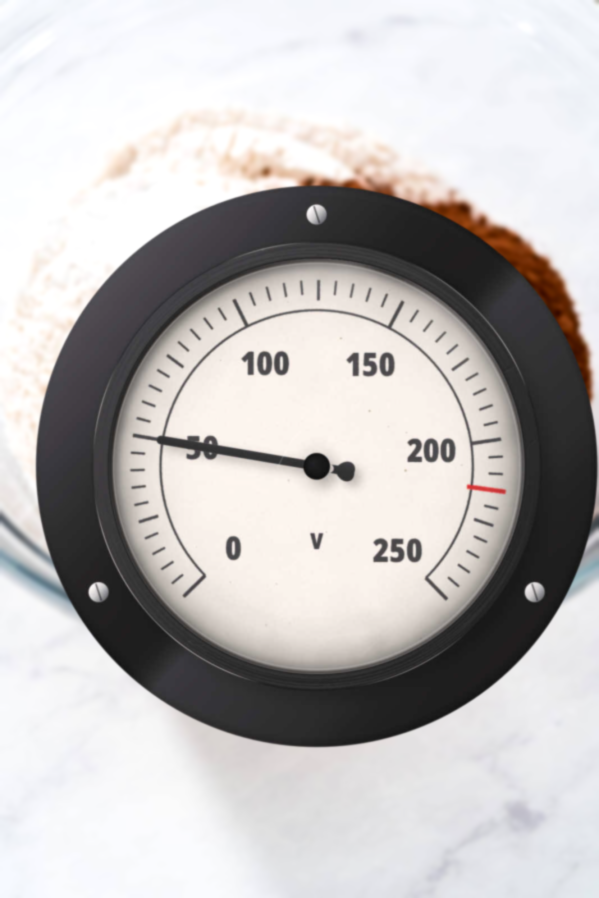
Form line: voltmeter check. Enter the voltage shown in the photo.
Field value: 50 V
